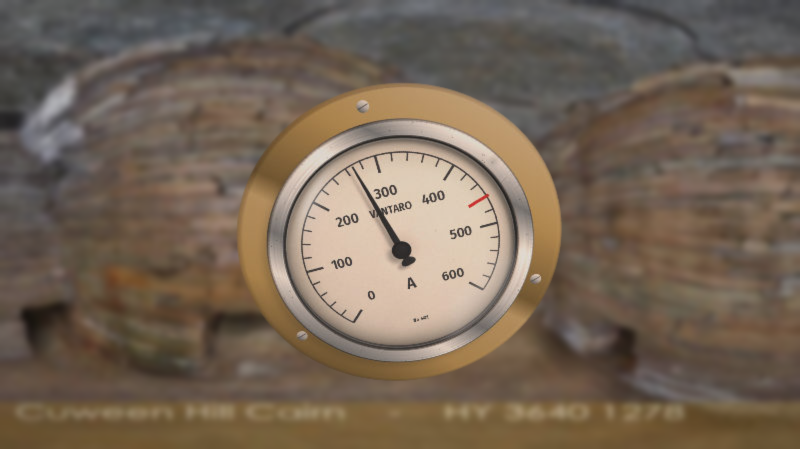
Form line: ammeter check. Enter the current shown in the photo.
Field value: 270 A
